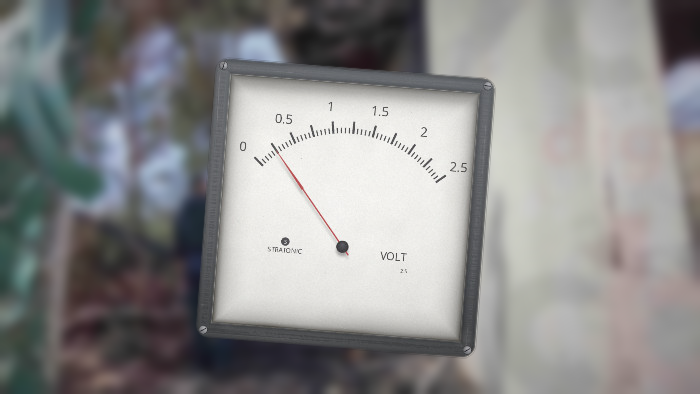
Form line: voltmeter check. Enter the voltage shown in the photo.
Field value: 0.25 V
